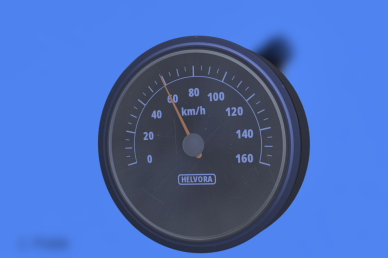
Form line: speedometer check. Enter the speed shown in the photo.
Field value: 60 km/h
